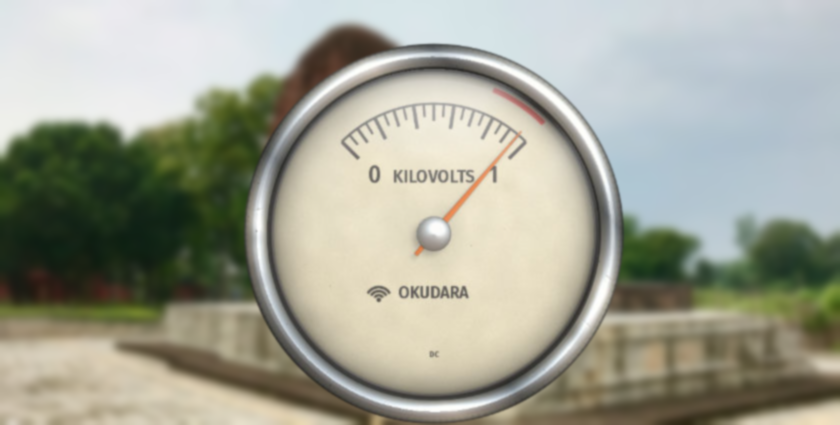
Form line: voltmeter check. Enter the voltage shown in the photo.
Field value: 0.95 kV
